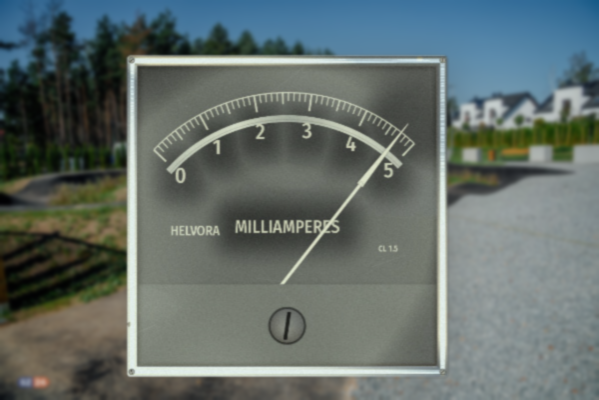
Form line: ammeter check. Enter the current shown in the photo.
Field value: 4.7 mA
